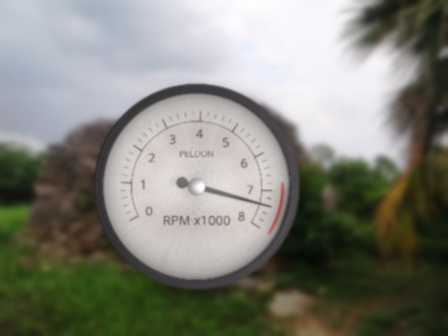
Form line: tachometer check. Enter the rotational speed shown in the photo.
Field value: 7400 rpm
